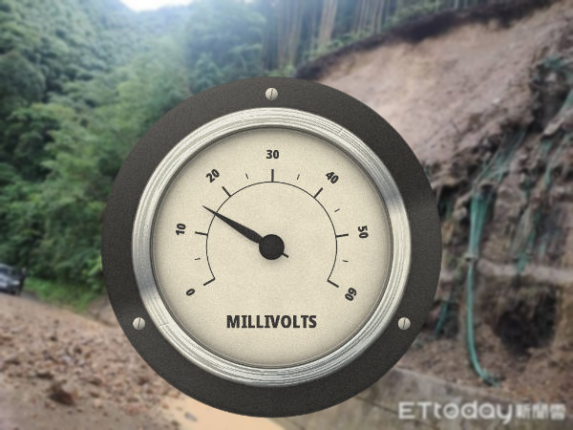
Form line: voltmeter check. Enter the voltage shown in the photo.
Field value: 15 mV
